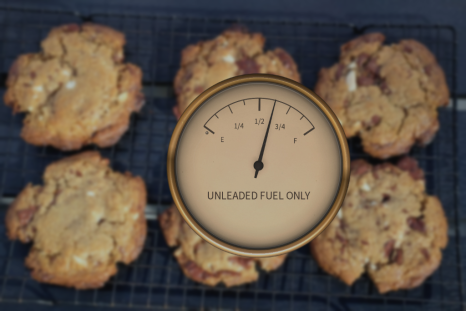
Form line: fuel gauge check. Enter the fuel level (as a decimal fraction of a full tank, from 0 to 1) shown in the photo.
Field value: 0.625
